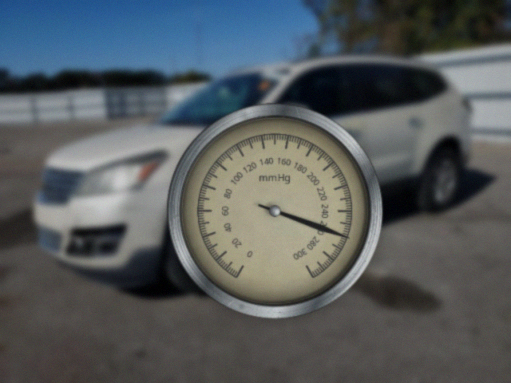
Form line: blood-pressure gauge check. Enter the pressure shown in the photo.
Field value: 260 mmHg
